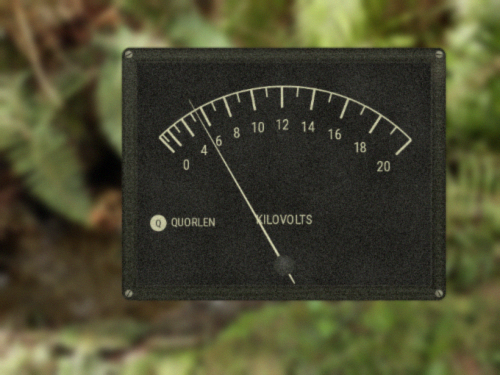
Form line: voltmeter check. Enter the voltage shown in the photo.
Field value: 5.5 kV
